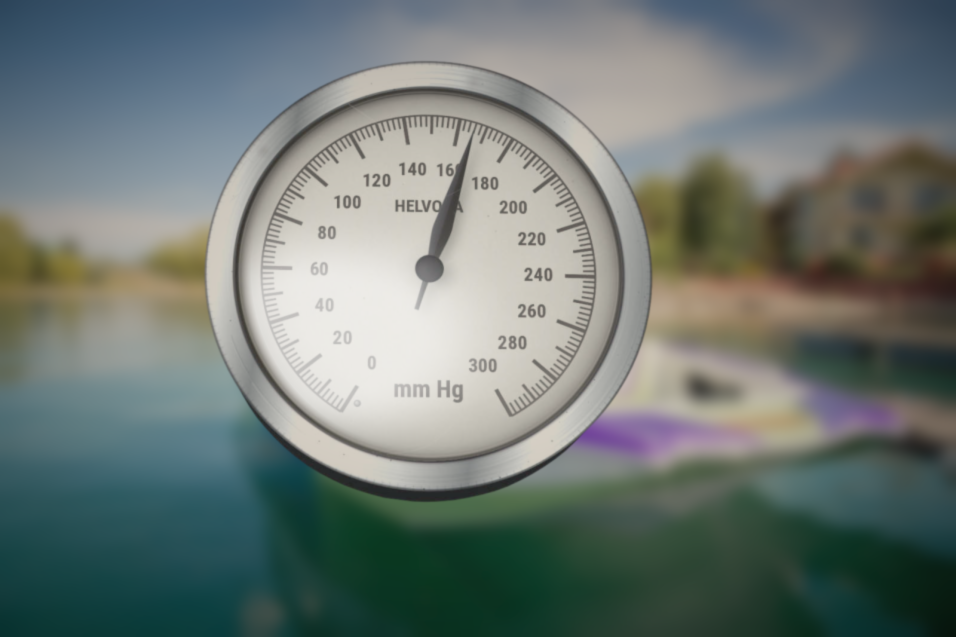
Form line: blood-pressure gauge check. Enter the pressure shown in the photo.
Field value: 166 mmHg
